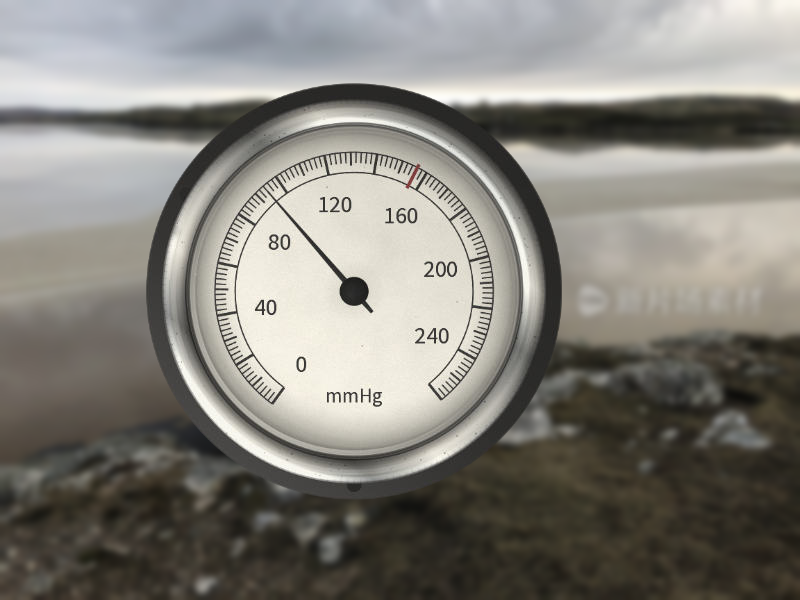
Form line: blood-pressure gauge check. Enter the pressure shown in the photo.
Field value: 94 mmHg
